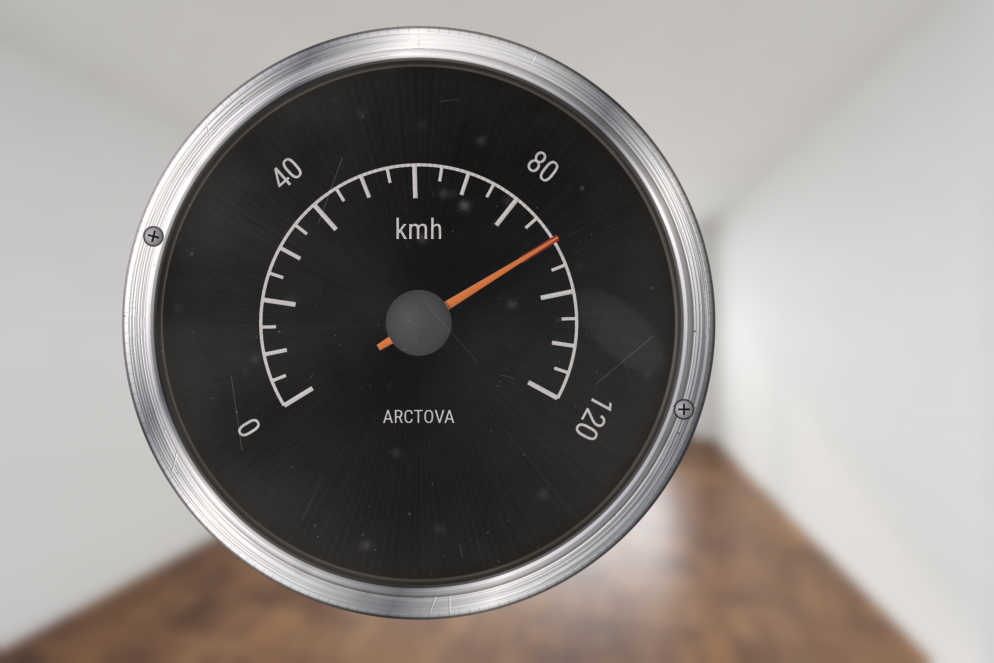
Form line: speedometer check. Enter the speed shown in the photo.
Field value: 90 km/h
